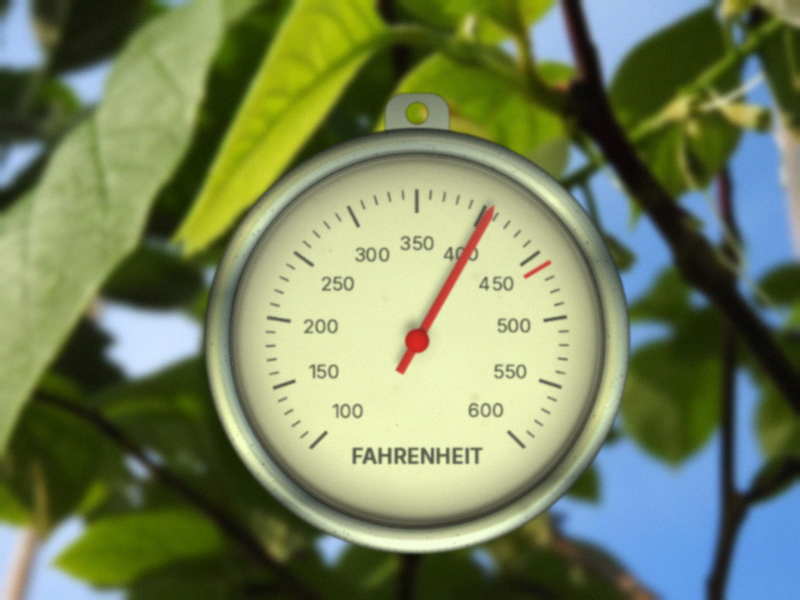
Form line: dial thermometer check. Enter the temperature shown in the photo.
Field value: 405 °F
